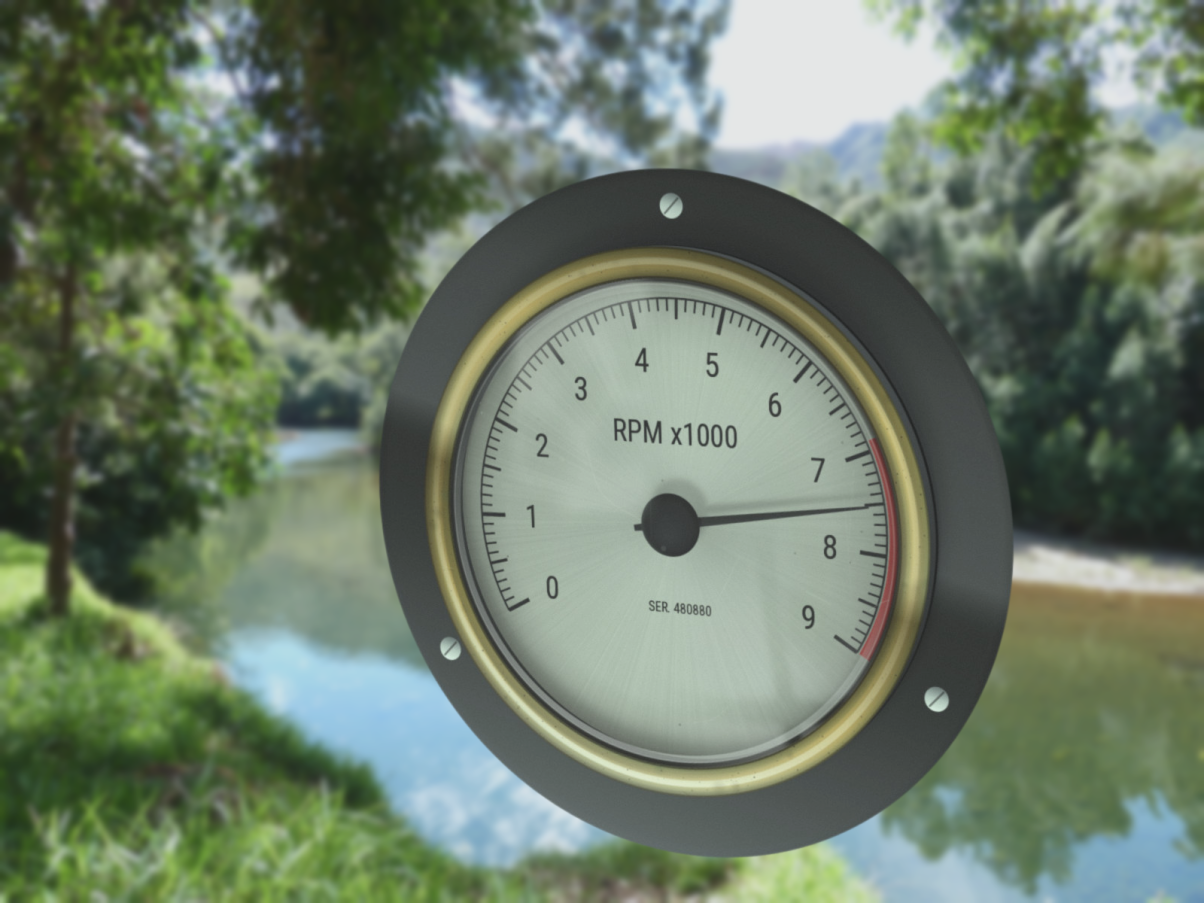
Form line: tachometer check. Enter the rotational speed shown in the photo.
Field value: 7500 rpm
